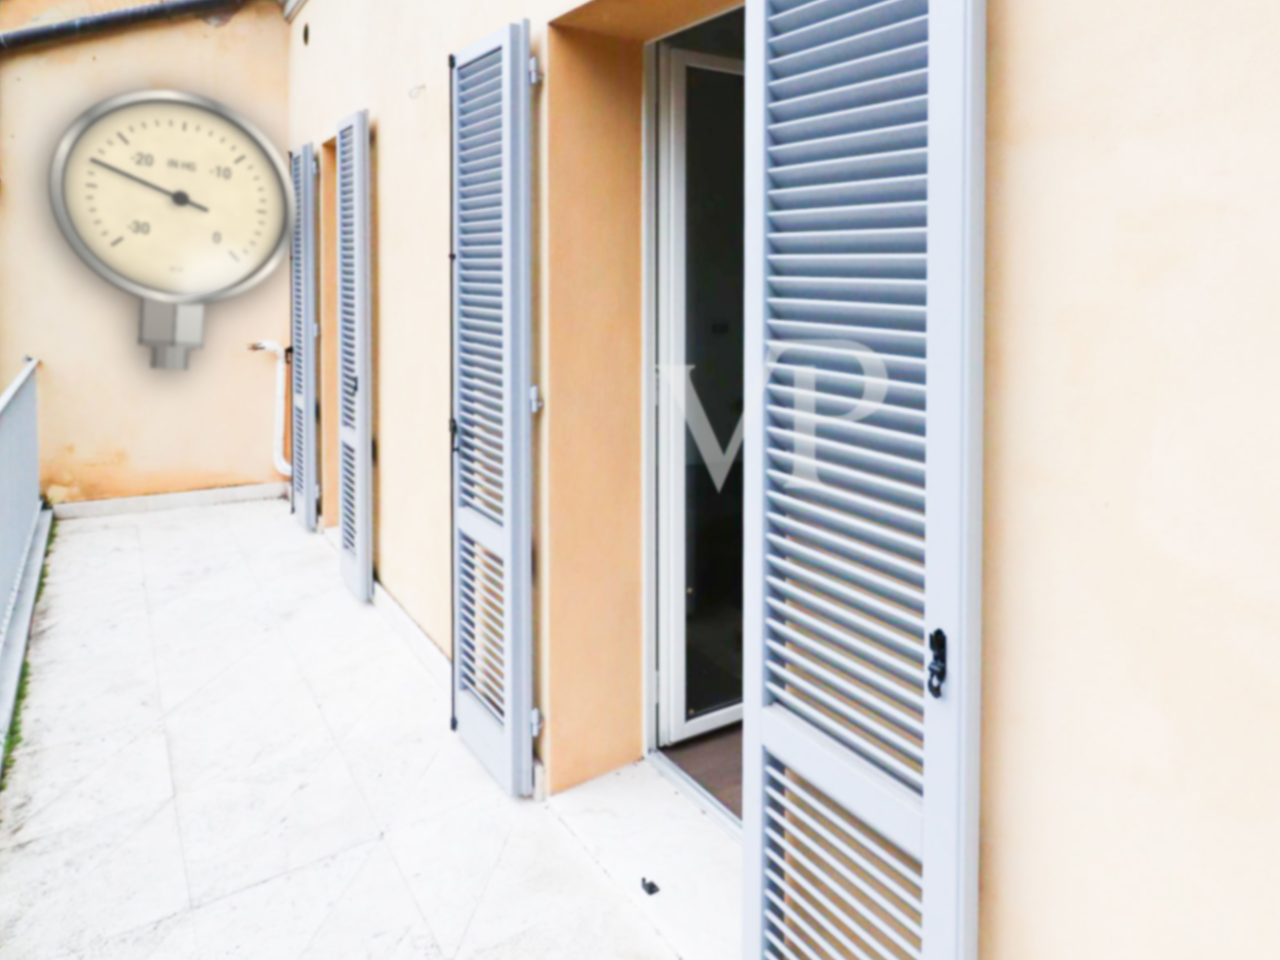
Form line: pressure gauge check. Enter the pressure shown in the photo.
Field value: -23 inHg
